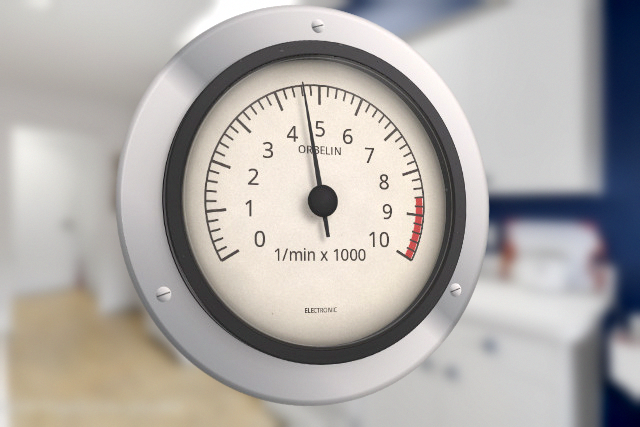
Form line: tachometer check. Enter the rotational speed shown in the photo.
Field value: 4600 rpm
